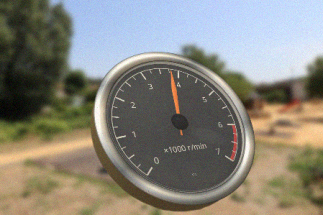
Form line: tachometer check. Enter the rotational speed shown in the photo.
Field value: 3750 rpm
